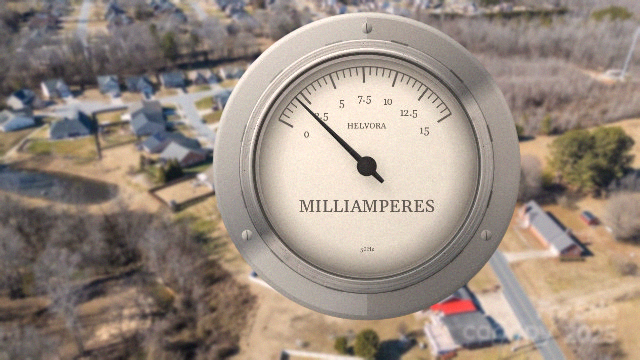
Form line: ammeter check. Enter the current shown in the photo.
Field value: 2 mA
